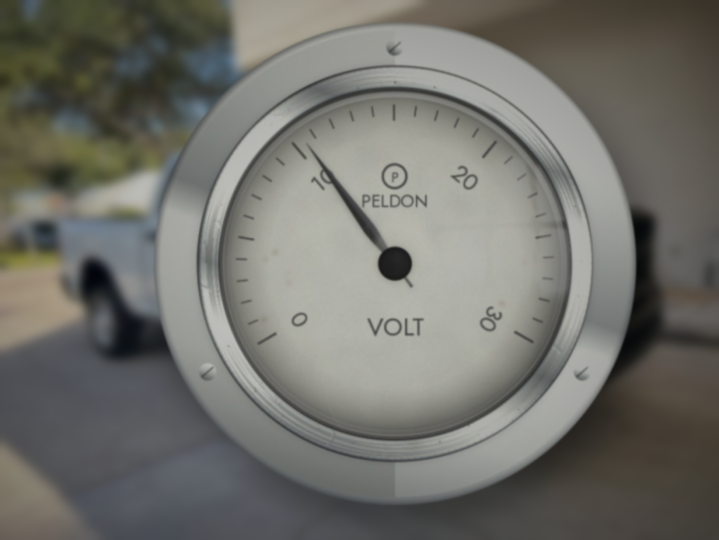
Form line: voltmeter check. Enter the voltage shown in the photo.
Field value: 10.5 V
